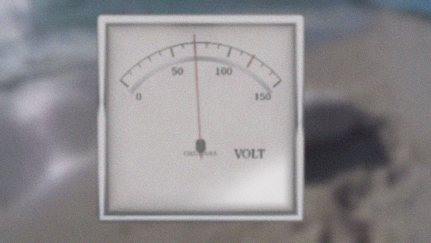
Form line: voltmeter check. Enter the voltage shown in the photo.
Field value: 70 V
